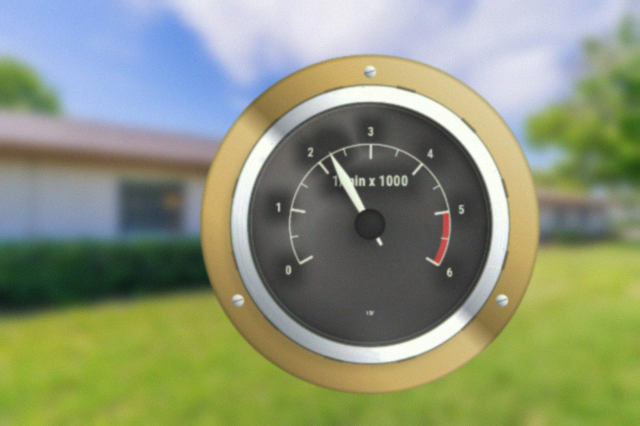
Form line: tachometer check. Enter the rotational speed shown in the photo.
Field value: 2250 rpm
